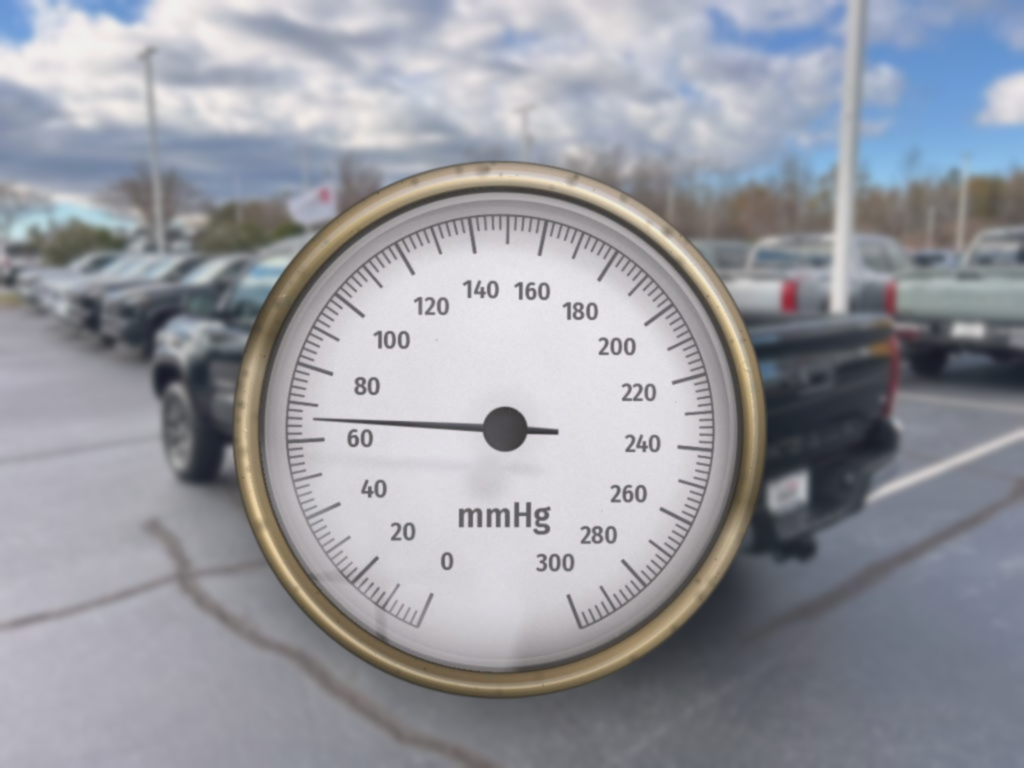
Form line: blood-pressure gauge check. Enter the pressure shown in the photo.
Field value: 66 mmHg
